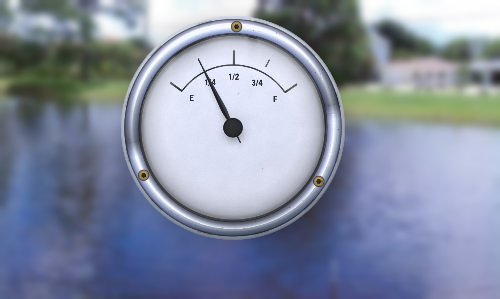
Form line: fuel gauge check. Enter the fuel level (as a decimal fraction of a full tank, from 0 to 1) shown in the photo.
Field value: 0.25
